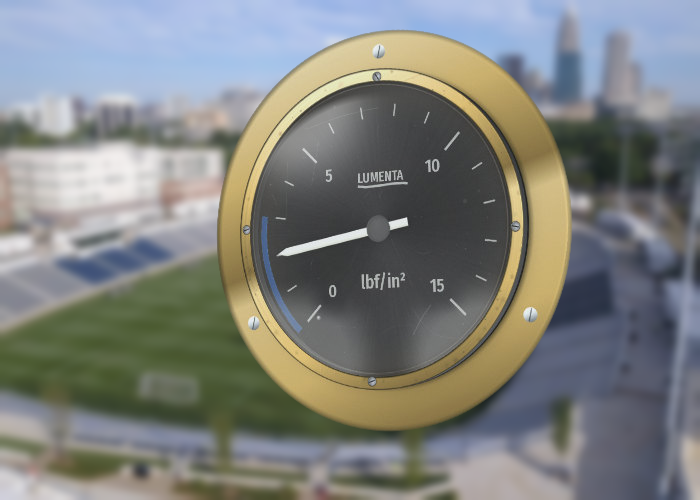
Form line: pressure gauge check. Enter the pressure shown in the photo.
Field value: 2 psi
